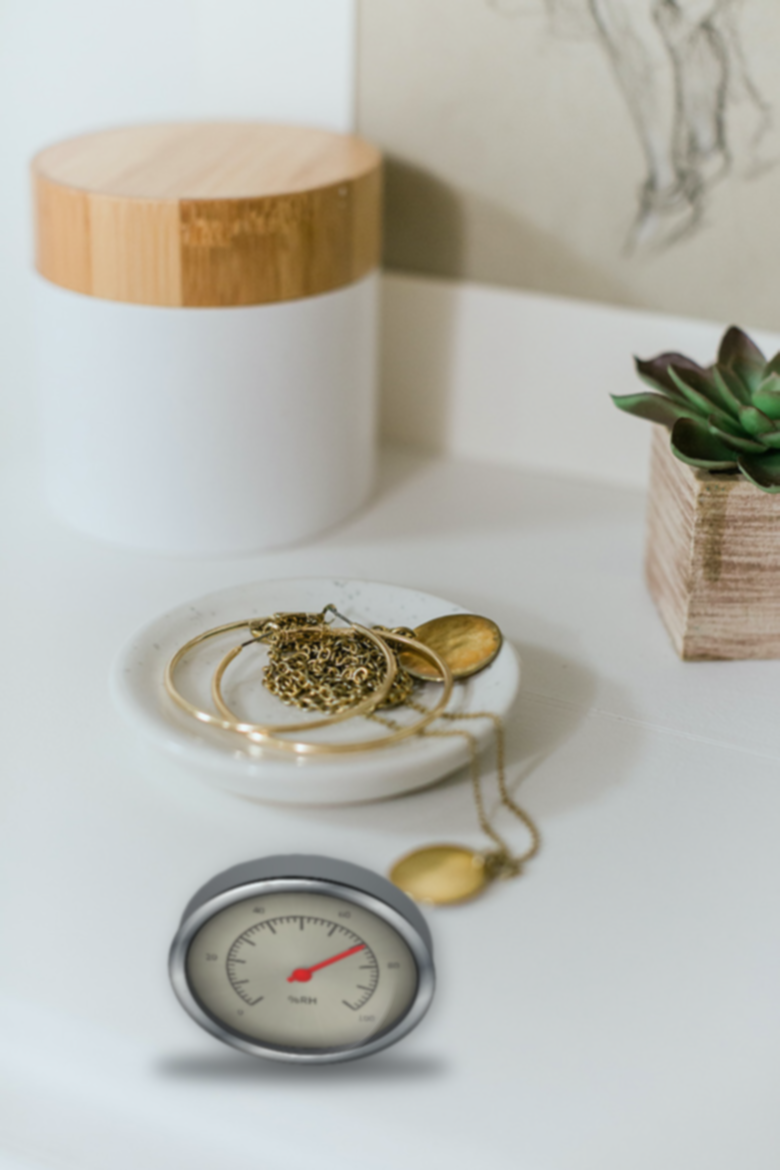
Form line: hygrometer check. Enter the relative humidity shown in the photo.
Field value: 70 %
